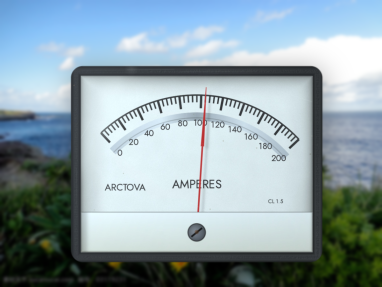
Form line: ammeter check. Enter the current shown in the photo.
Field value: 104 A
